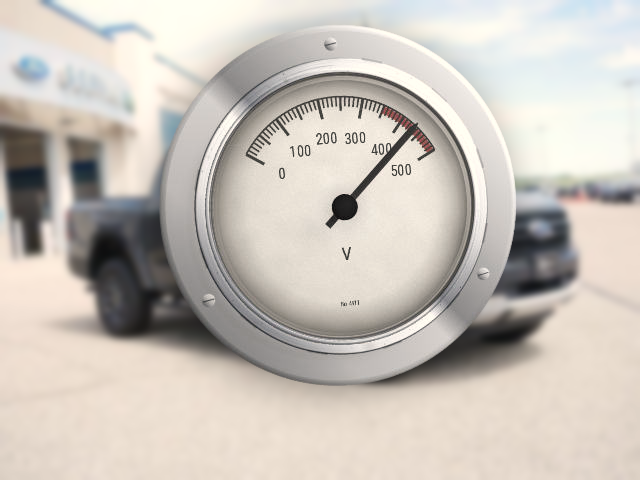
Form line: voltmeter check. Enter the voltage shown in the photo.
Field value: 430 V
